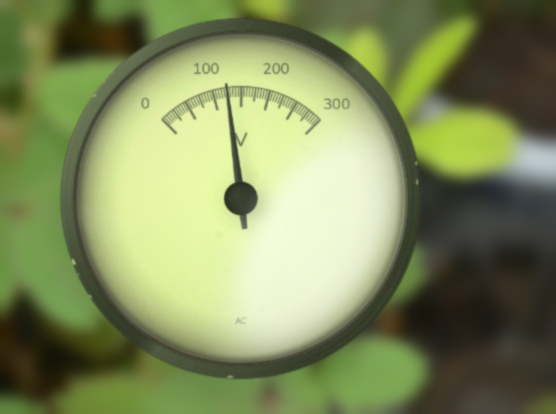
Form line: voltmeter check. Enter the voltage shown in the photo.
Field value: 125 V
